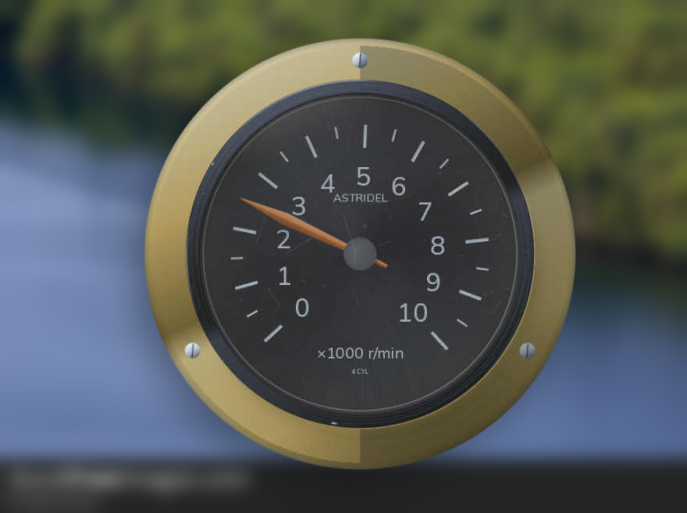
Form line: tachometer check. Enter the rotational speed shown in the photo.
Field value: 2500 rpm
